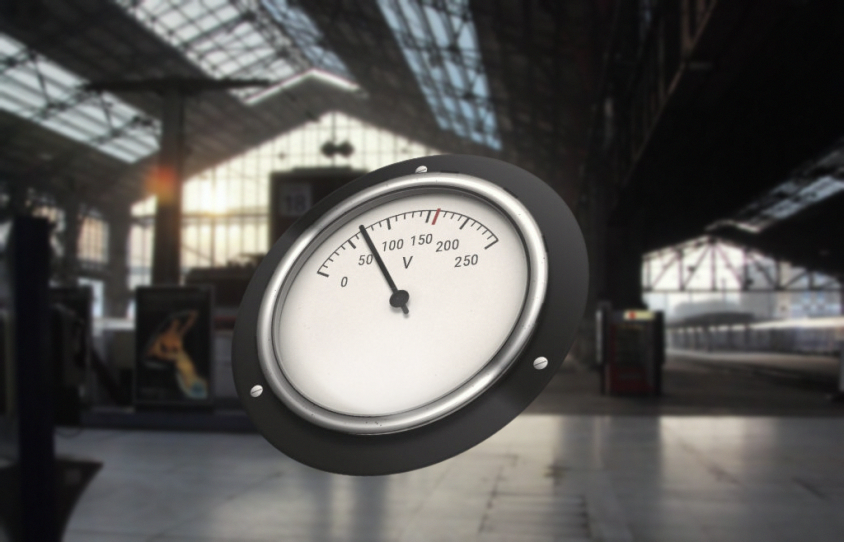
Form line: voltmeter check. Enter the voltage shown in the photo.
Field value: 70 V
